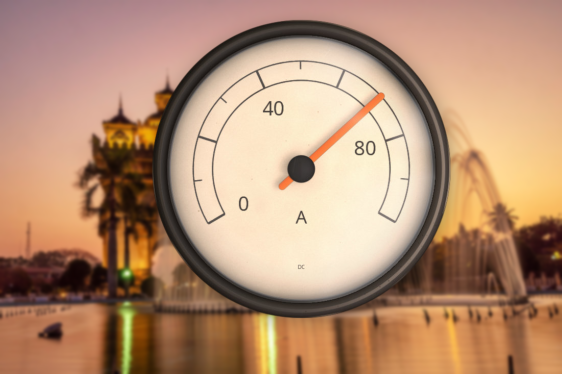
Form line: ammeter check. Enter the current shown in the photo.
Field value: 70 A
